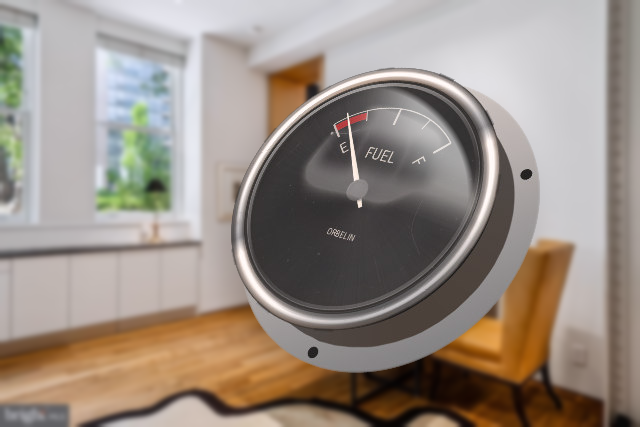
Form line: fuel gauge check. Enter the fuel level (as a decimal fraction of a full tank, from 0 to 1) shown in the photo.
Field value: 0.125
